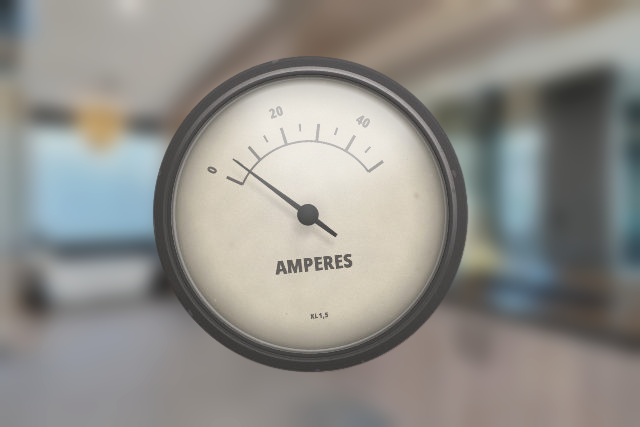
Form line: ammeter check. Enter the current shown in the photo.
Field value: 5 A
